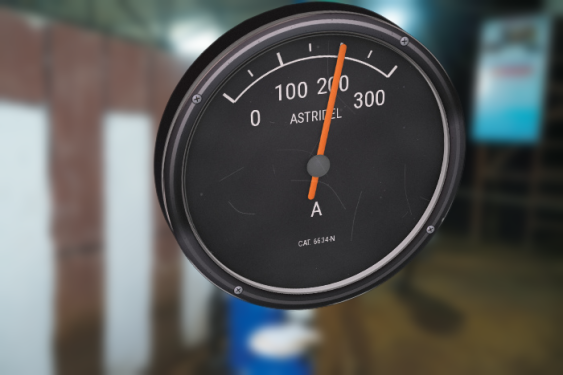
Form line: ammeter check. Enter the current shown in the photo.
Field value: 200 A
